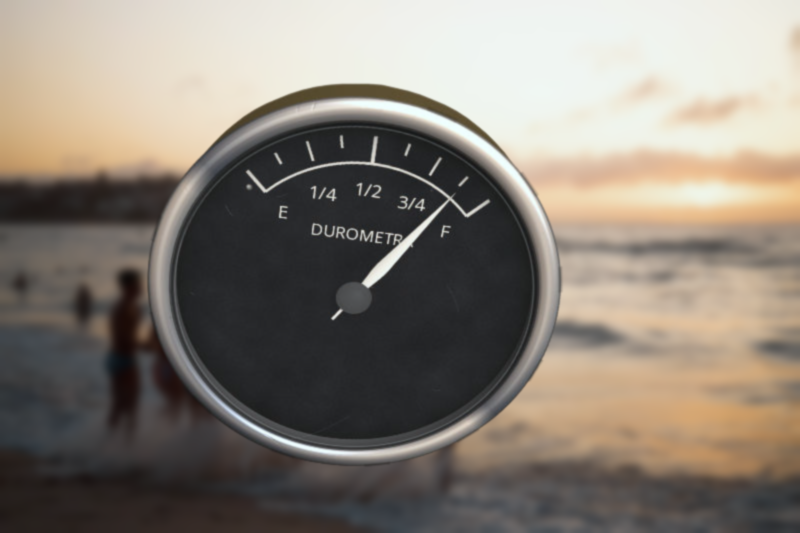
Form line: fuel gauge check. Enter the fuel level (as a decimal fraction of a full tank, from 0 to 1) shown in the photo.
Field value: 0.875
